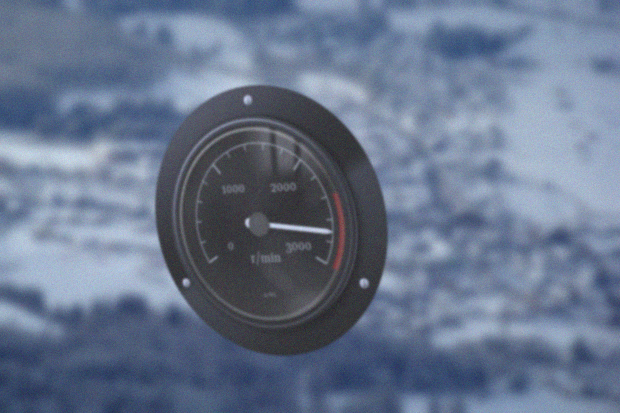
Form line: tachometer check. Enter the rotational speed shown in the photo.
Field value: 2700 rpm
